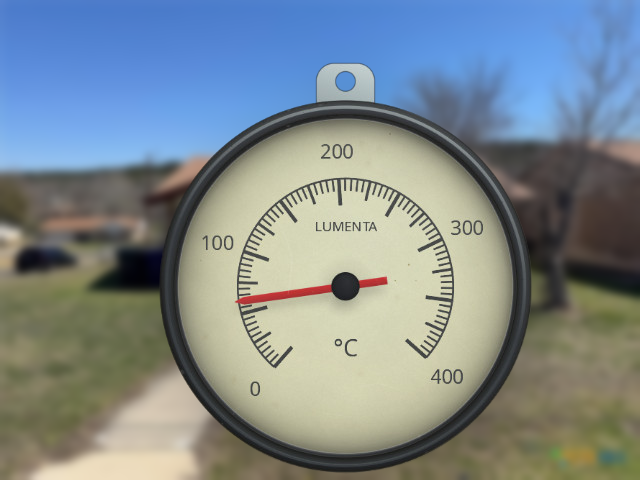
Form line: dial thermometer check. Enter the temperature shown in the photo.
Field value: 60 °C
